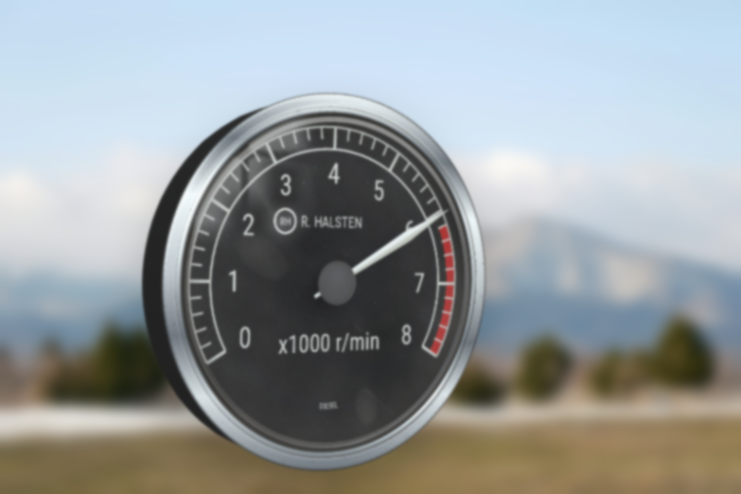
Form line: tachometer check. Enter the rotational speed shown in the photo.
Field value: 6000 rpm
